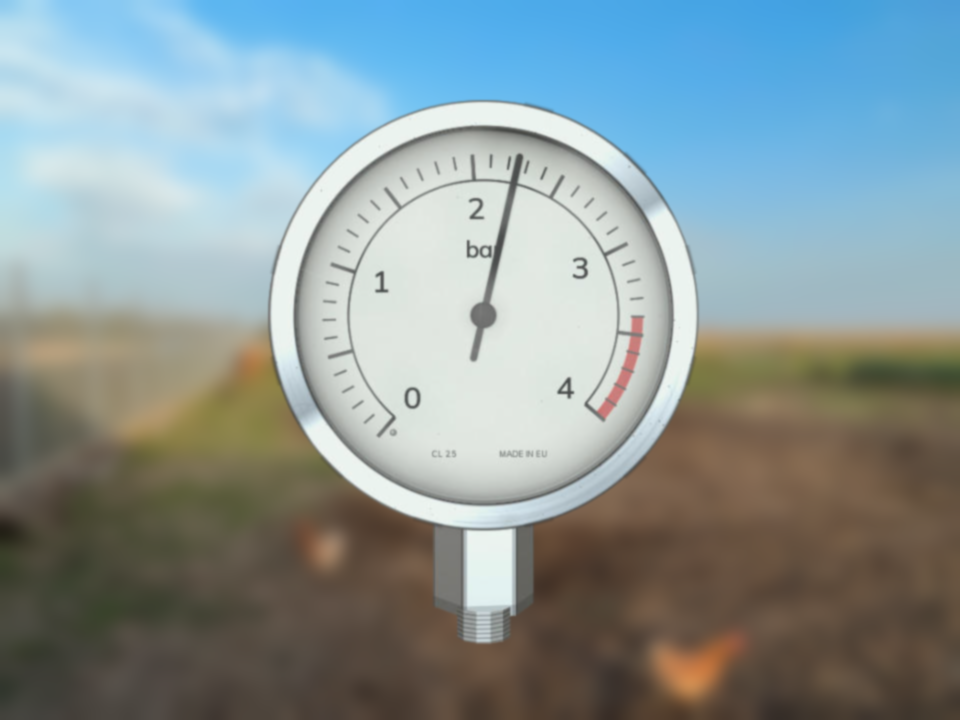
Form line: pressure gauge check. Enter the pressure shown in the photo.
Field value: 2.25 bar
